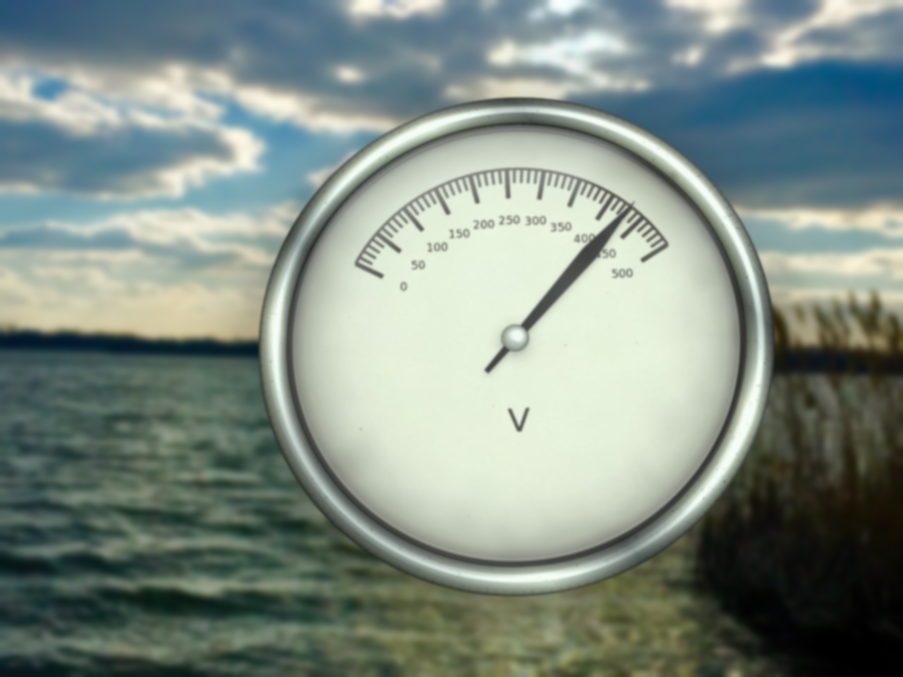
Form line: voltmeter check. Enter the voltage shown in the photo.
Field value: 430 V
